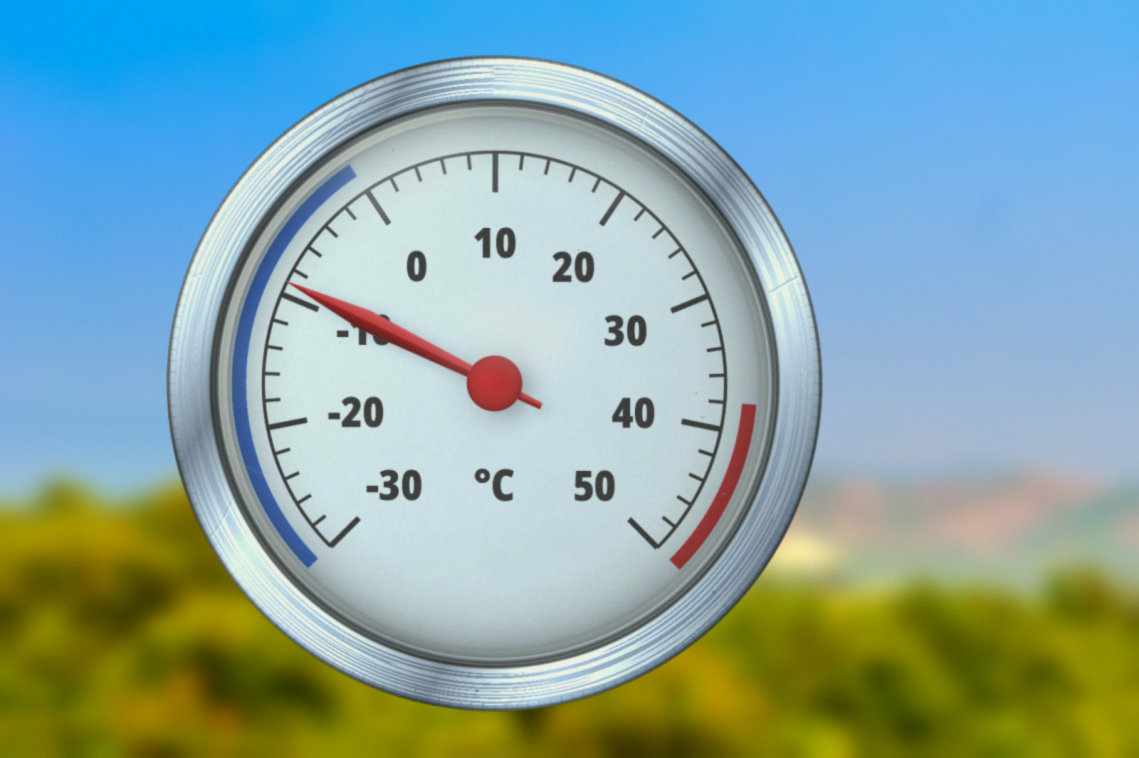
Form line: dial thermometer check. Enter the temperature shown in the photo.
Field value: -9 °C
